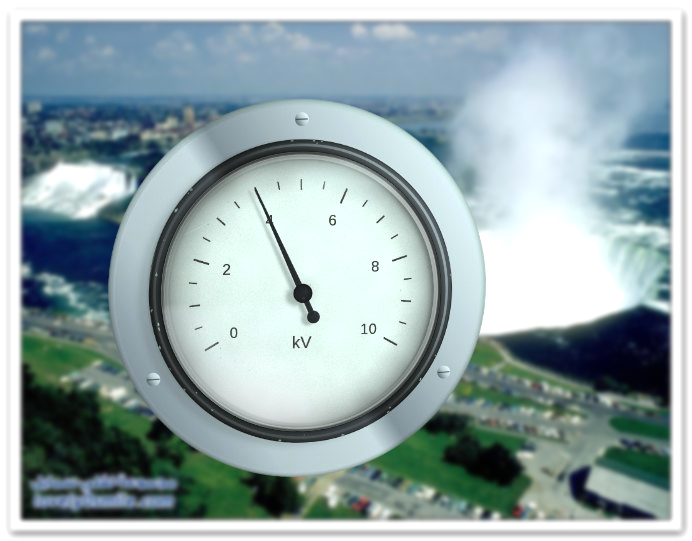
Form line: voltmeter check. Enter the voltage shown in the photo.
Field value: 4 kV
